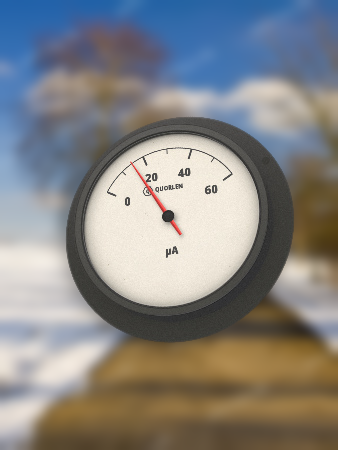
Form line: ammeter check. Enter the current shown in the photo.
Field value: 15 µA
